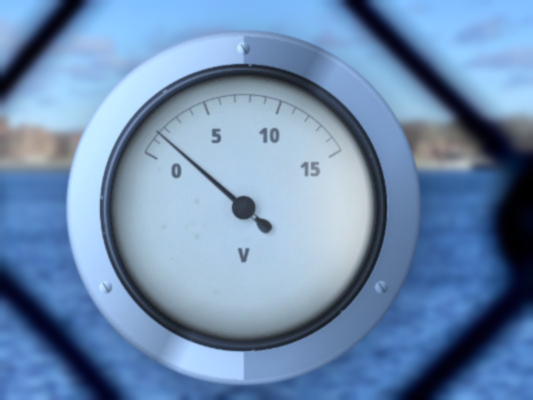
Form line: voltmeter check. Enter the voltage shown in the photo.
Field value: 1.5 V
